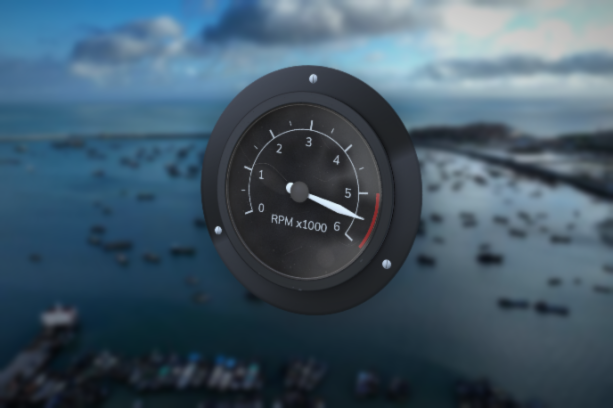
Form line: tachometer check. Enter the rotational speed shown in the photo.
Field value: 5500 rpm
